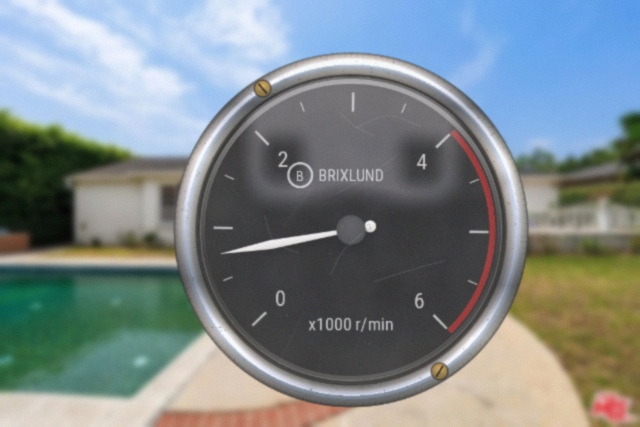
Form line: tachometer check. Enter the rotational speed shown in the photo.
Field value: 750 rpm
